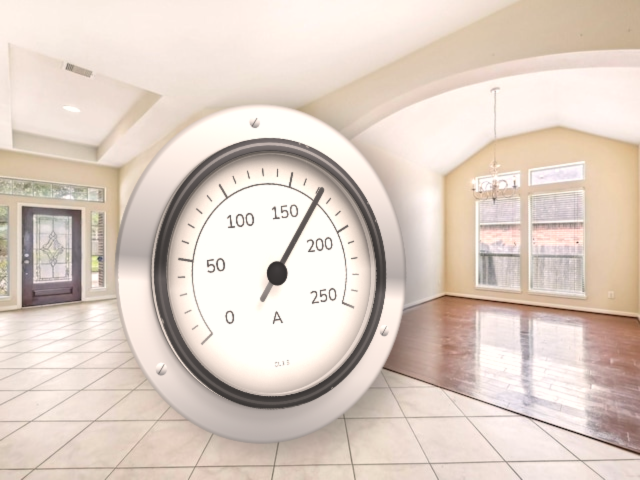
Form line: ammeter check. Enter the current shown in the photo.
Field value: 170 A
